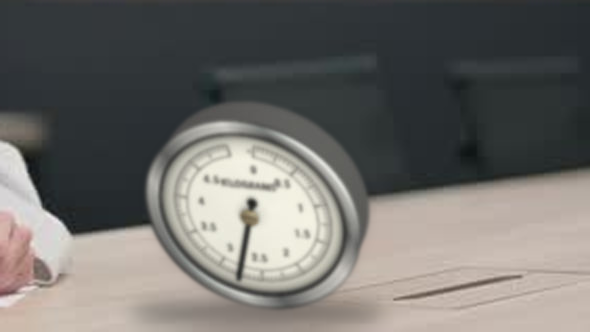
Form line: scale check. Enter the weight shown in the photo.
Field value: 2.75 kg
